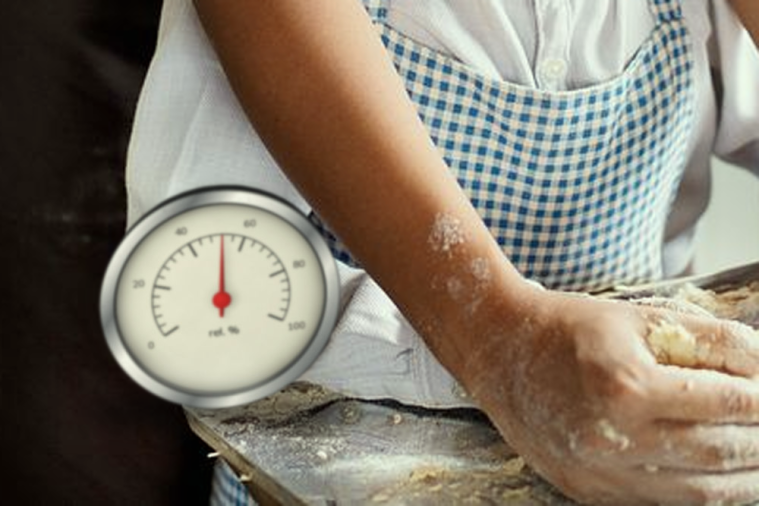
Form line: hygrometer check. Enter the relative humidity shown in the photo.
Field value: 52 %
